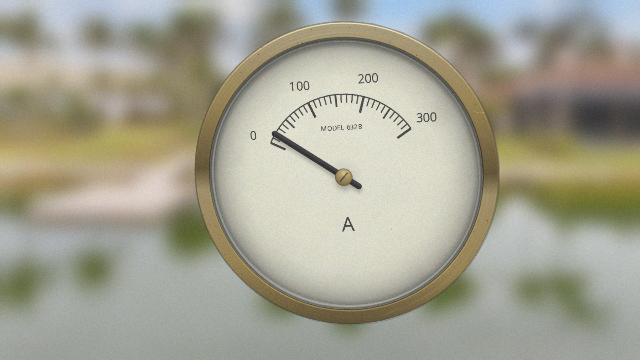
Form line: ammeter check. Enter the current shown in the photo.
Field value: 20 A
